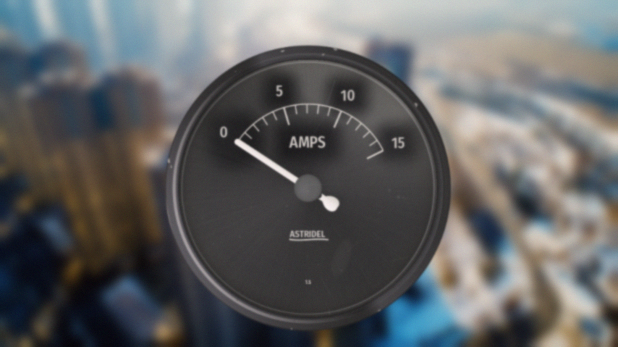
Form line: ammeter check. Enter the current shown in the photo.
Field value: 0 A
